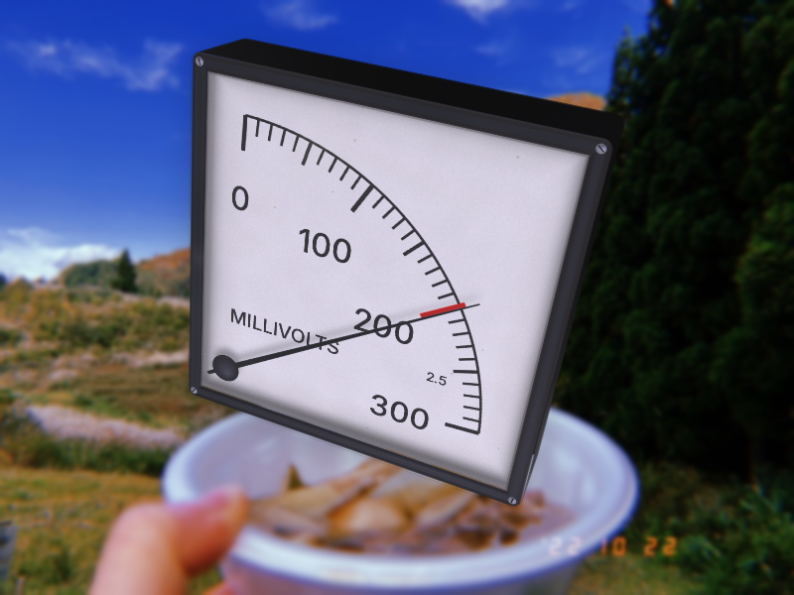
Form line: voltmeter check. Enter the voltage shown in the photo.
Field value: 200 mV
